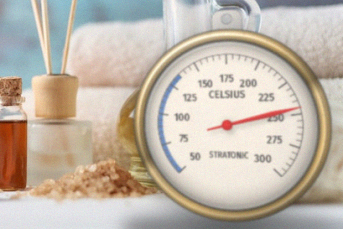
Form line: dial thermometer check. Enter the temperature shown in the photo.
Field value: 245 °C
